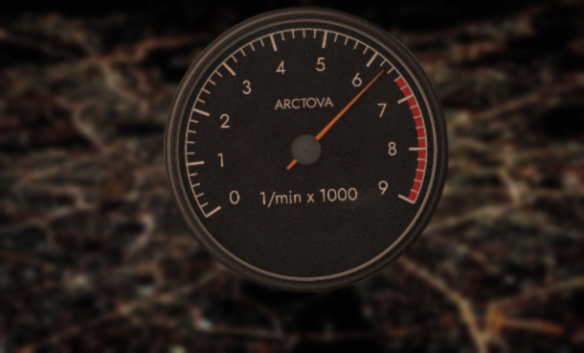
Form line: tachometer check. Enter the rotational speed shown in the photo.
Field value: 6300 rpm
